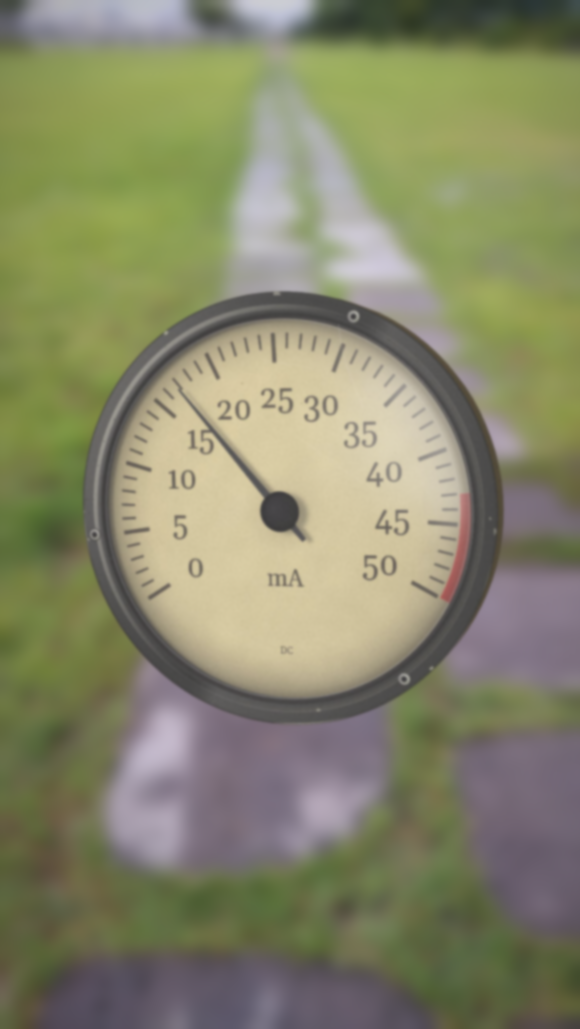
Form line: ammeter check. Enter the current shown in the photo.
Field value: 17 mA
